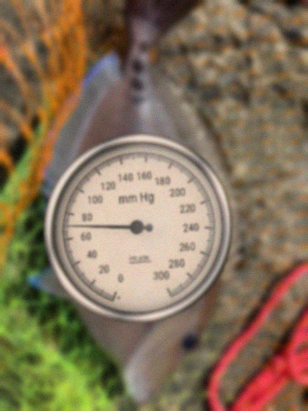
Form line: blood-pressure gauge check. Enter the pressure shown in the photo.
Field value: 70 mmHg
